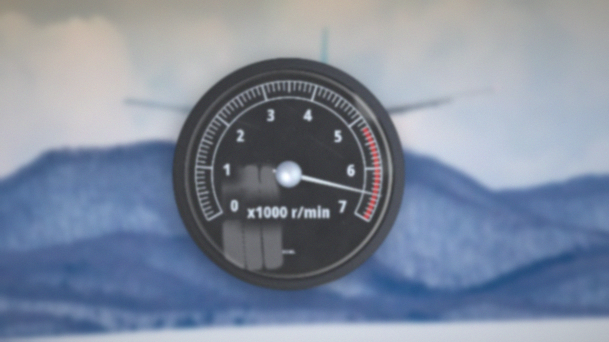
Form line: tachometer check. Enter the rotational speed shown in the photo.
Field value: 6500 rpm
